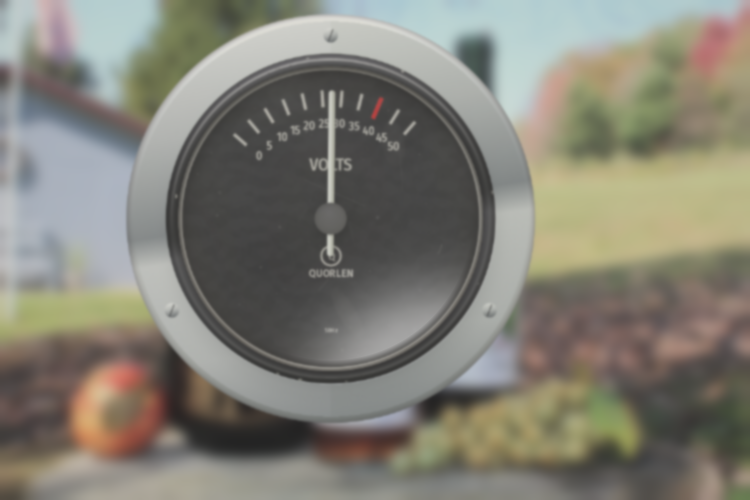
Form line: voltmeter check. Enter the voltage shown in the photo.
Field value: 27.5 V
